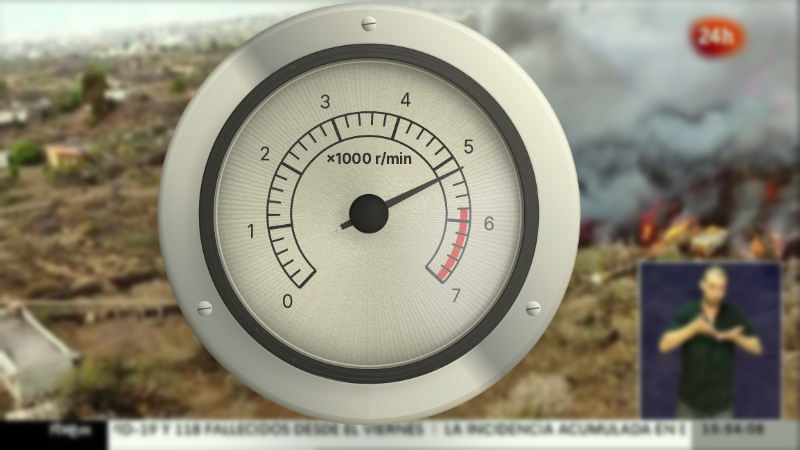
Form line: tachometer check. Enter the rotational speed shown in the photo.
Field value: 5200 rpm
